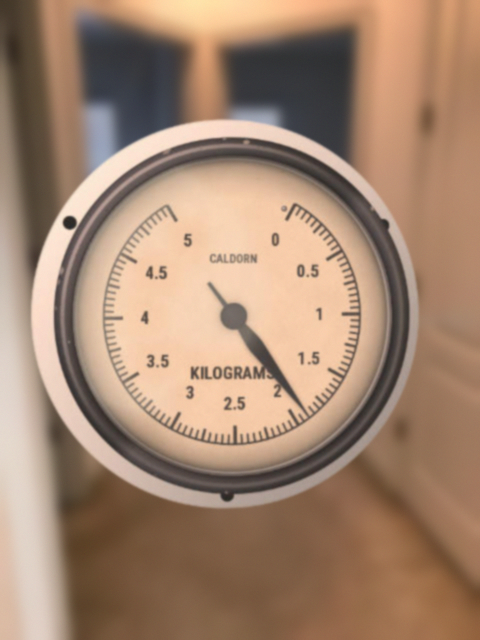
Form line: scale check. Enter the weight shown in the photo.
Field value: 1.9 kg
